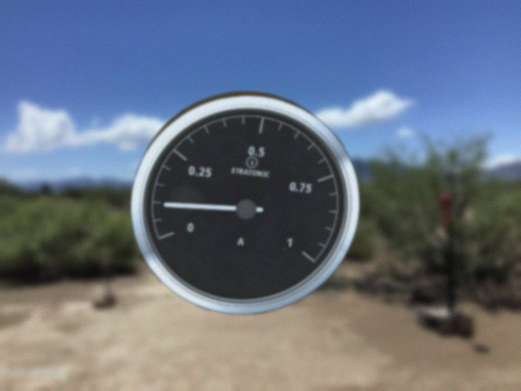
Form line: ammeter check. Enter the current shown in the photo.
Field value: 0.1 A
